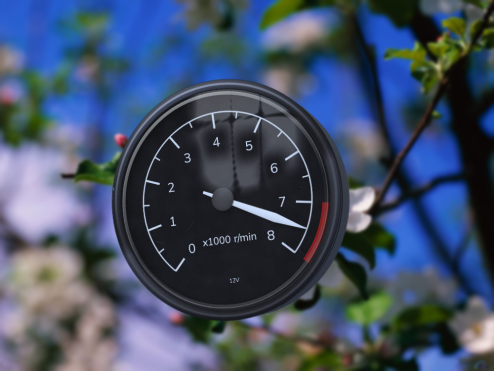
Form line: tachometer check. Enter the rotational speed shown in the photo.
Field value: 7500 rpm
